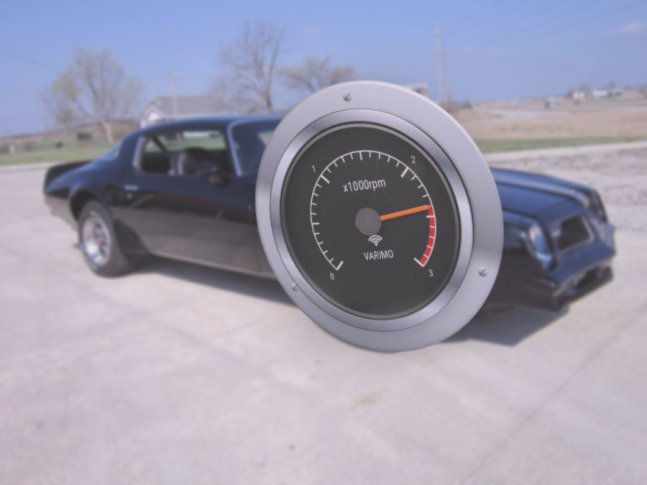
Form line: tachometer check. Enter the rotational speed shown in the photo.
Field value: 2400 rpm
